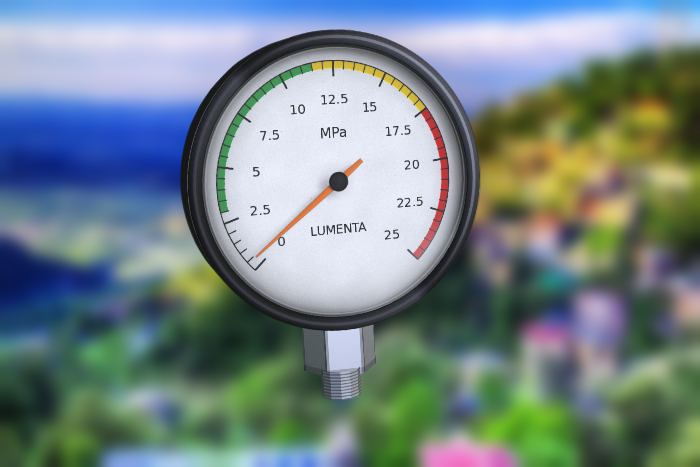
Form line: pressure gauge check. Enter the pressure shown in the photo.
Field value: 0.5 MPa
